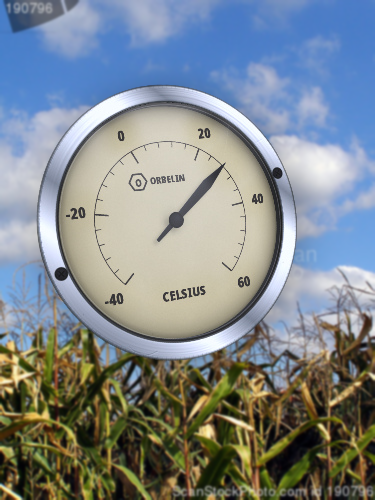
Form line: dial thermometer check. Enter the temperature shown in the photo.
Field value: 28 °C
